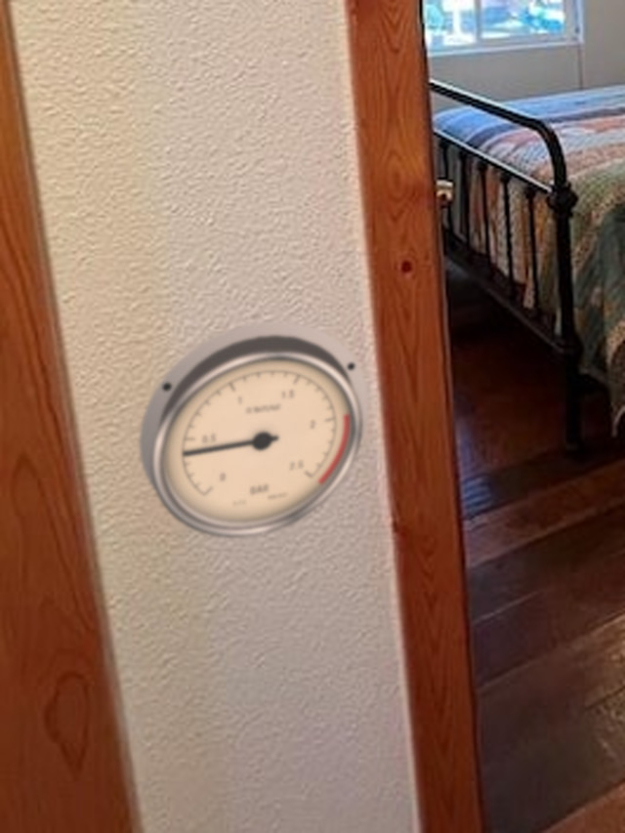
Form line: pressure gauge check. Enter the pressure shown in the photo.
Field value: 0.4 bar
